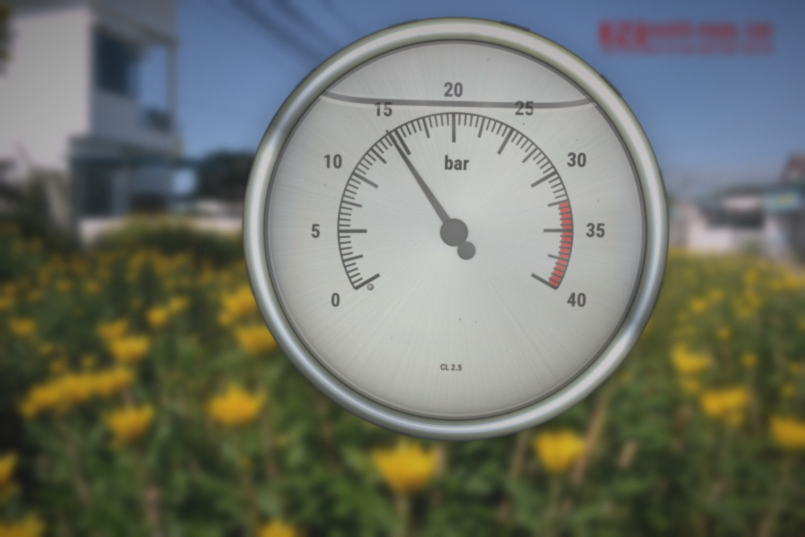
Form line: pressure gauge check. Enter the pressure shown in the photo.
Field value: 14.5 bar
